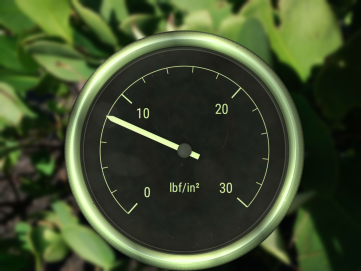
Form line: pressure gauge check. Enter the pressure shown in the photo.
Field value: 8 psi
